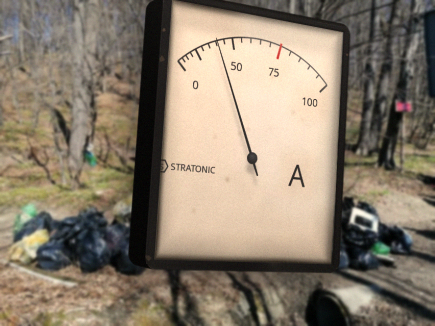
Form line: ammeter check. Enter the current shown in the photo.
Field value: 40 A
